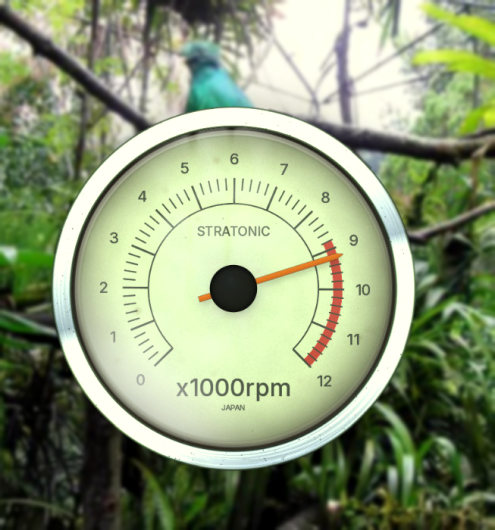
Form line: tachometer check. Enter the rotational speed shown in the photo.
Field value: 9200 rpm
